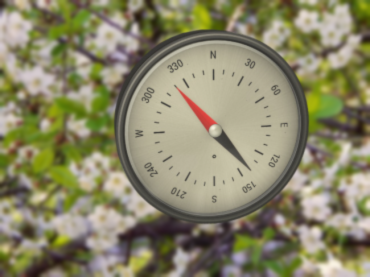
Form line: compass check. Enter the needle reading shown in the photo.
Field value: 320 °
